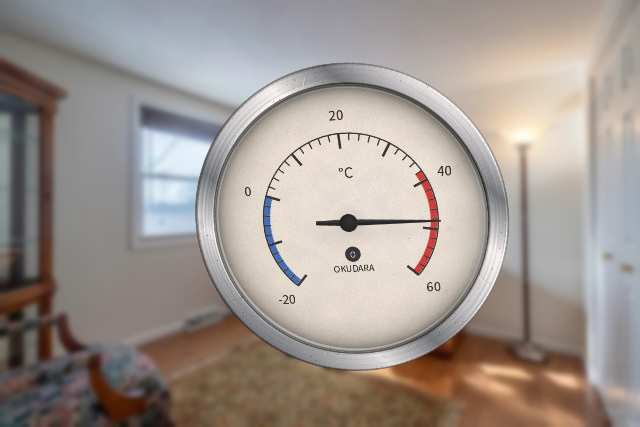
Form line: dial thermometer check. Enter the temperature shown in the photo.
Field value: 48 °C
